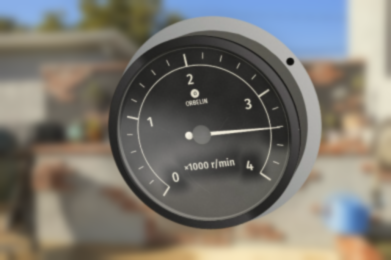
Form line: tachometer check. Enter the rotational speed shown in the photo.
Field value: 3400 rpm
